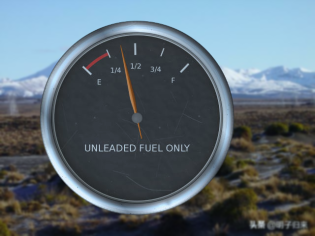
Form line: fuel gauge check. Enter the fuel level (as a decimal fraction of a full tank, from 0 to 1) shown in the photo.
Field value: 0.375
